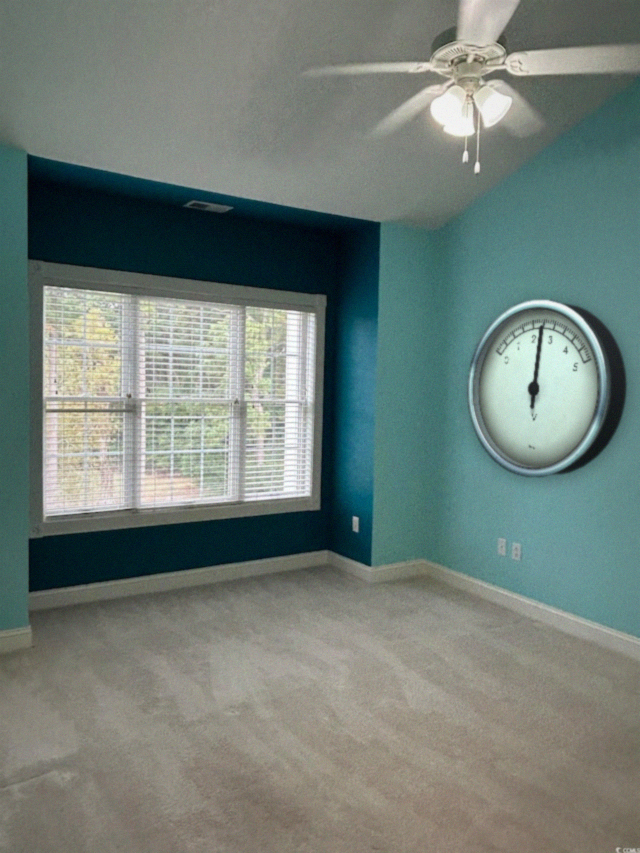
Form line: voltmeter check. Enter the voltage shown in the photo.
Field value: 2.5 V
